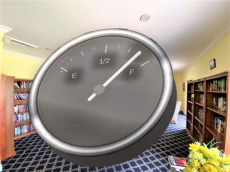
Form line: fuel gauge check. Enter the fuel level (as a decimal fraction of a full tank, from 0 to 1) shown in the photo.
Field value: 0.875
